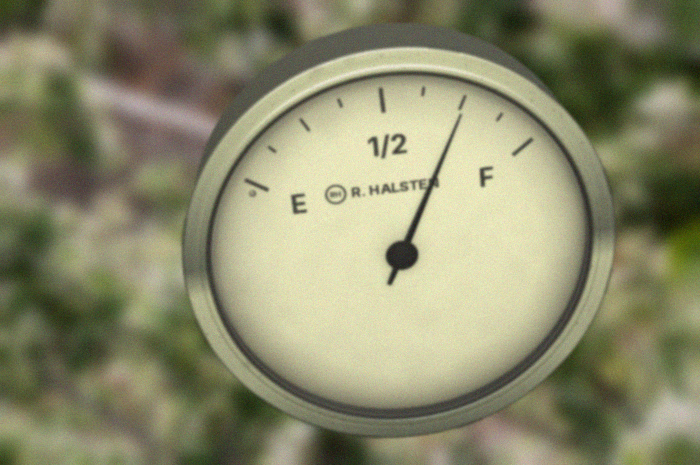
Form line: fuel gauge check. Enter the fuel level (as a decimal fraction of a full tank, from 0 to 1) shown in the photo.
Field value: 0.75
